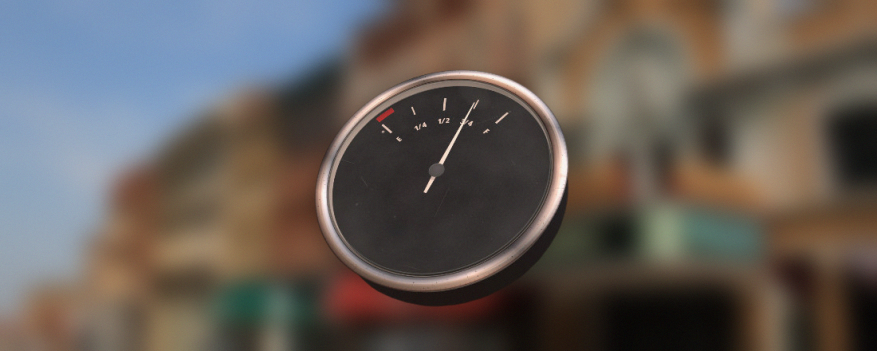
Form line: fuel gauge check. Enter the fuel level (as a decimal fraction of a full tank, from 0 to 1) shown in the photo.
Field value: 0.75
